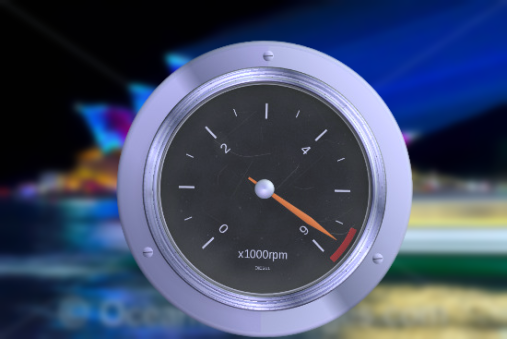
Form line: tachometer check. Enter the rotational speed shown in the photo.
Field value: 5750 rpm
